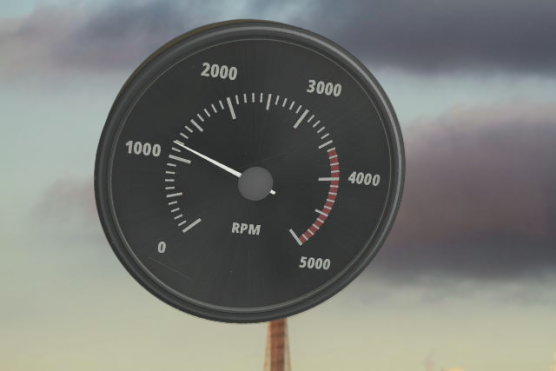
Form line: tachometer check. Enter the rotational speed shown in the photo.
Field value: 1200 rpm
